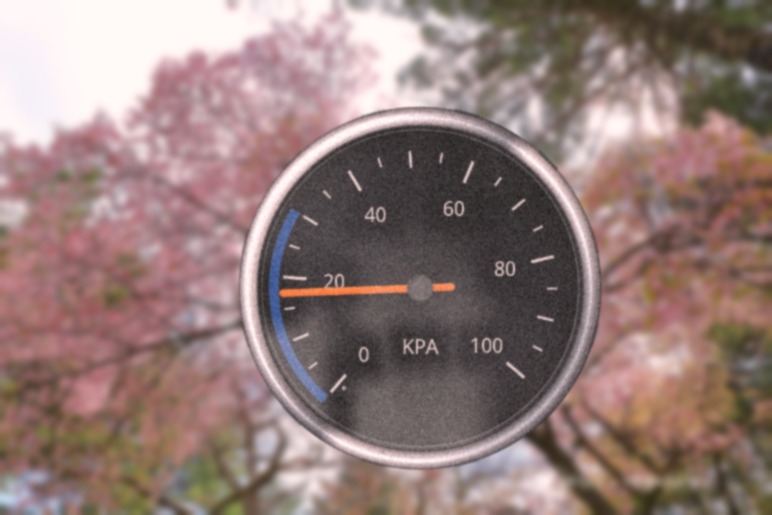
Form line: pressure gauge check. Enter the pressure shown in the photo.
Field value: 17.5 kPa
